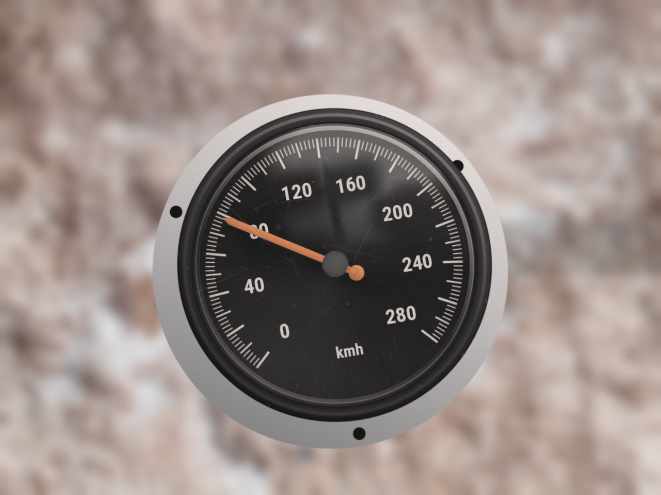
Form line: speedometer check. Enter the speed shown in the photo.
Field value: 78 km/h
